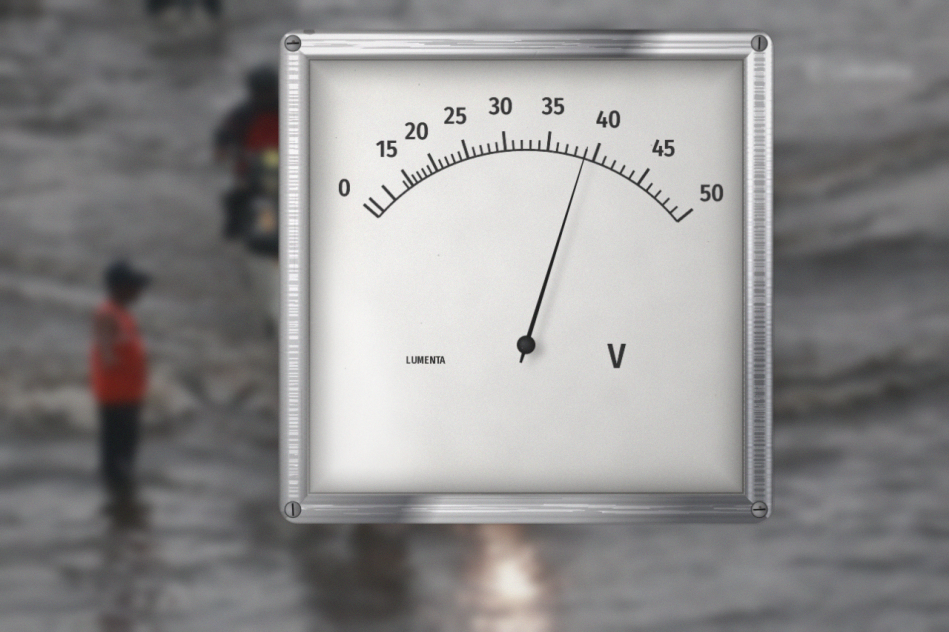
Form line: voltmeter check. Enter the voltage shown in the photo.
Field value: 39 V
